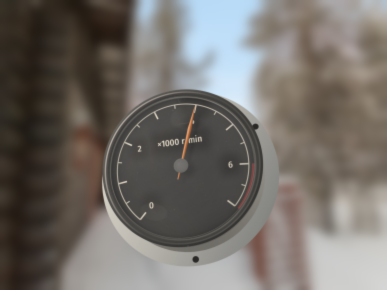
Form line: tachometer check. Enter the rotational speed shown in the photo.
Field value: 4000 rpm
